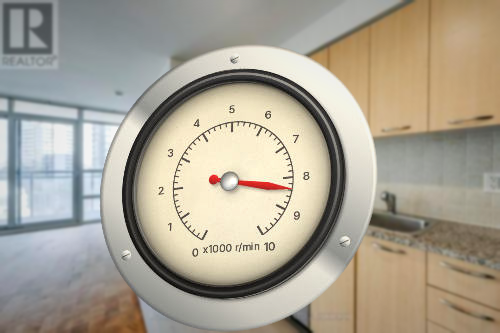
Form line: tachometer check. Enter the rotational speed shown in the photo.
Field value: 8400 rpm
